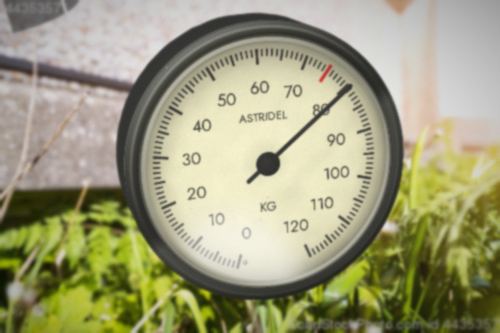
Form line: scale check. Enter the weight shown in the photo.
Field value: 80 kg
